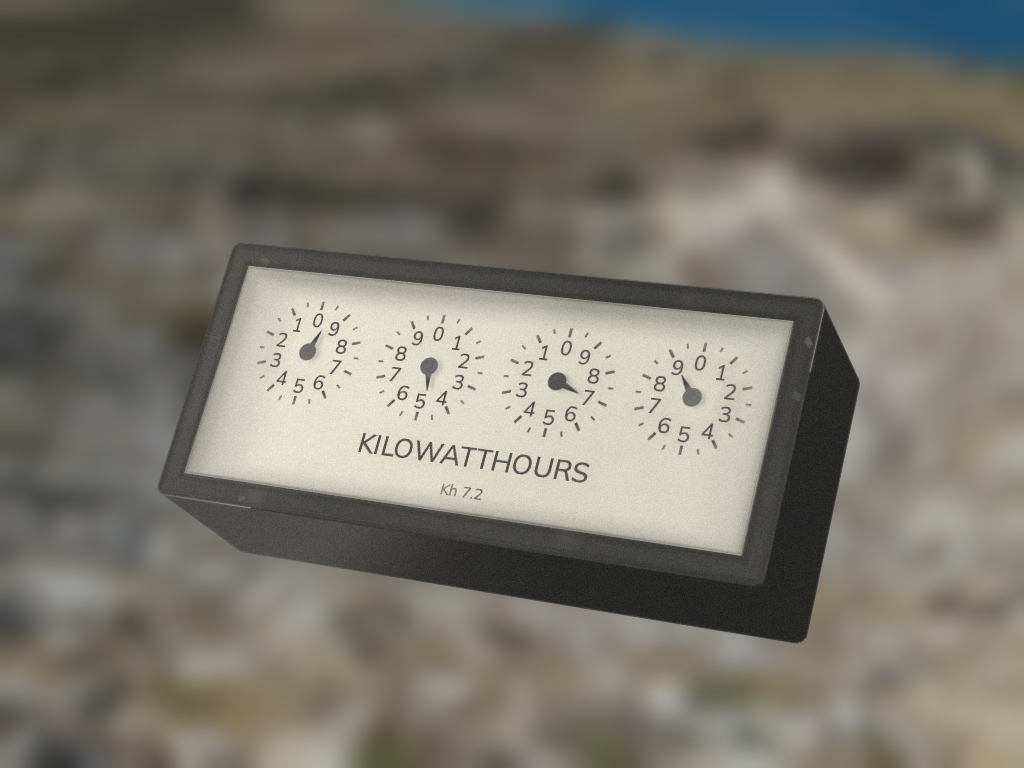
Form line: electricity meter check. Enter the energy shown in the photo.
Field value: 9469 kWh
